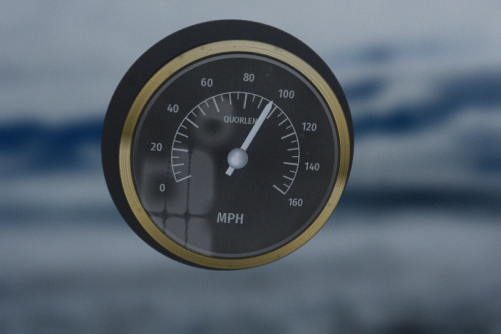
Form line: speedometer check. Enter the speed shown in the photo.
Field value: 95 mph
